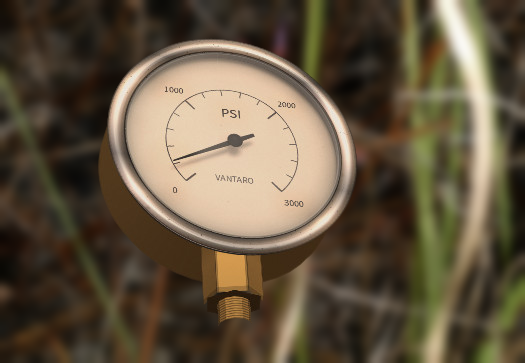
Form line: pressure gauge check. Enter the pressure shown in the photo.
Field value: 200 psi
